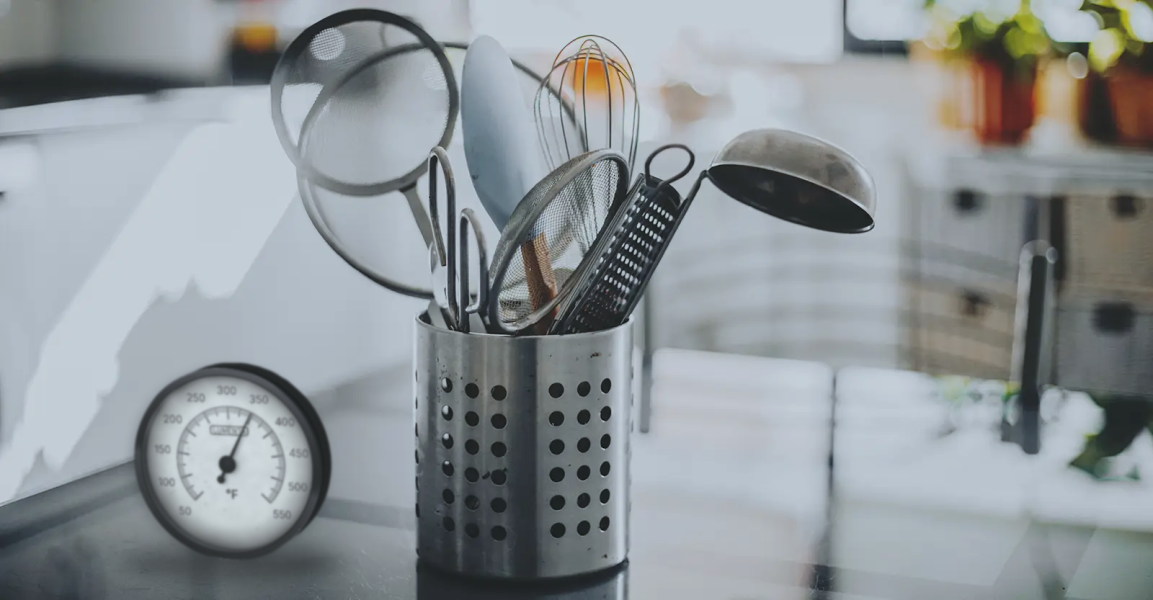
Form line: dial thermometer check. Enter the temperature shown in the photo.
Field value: 350 °F
